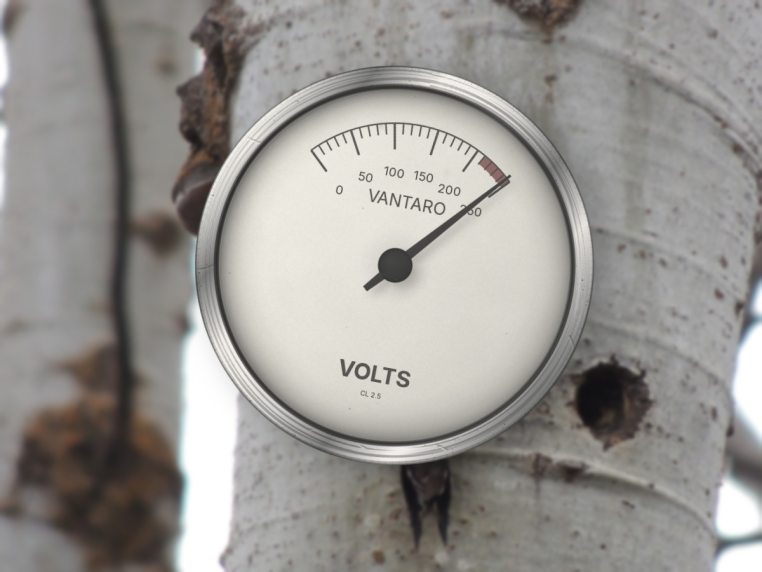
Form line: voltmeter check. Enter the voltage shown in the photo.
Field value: 245 V
